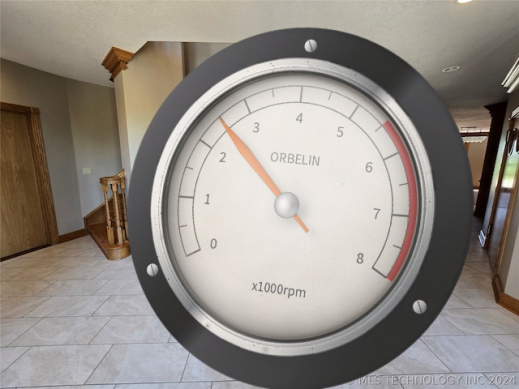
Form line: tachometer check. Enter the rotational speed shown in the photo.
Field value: 2500 rpm
